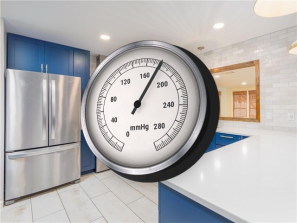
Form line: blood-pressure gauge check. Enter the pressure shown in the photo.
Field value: 180 mmHg
